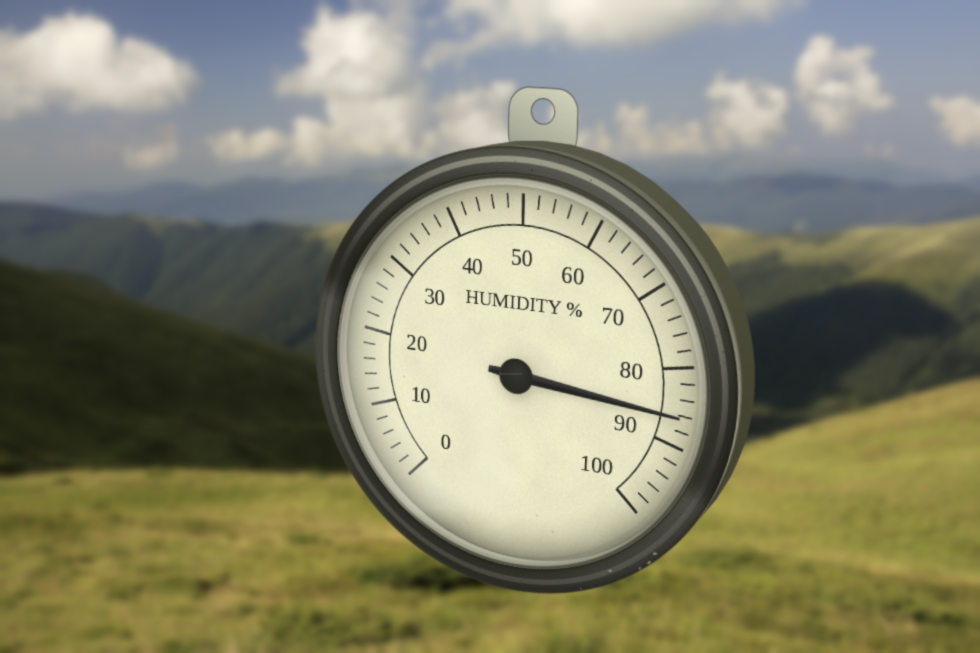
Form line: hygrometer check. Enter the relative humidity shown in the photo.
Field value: 86 %
